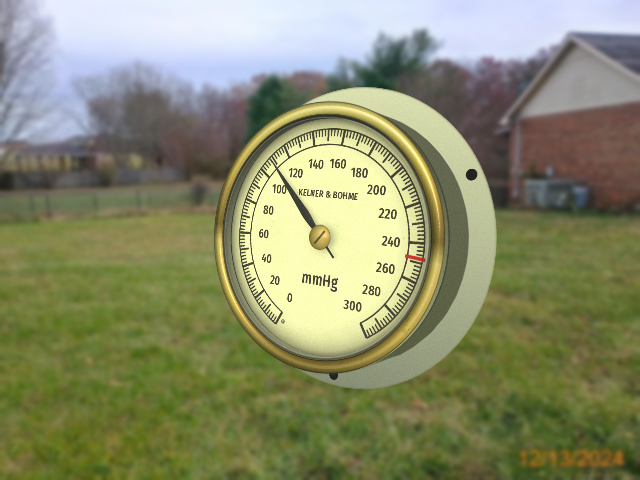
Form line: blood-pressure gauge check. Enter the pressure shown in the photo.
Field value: 110 mmHg
